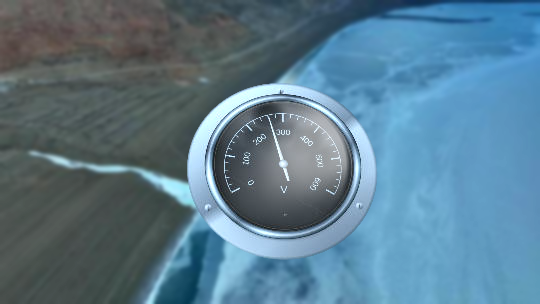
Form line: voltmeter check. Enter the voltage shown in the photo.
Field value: 260 V
